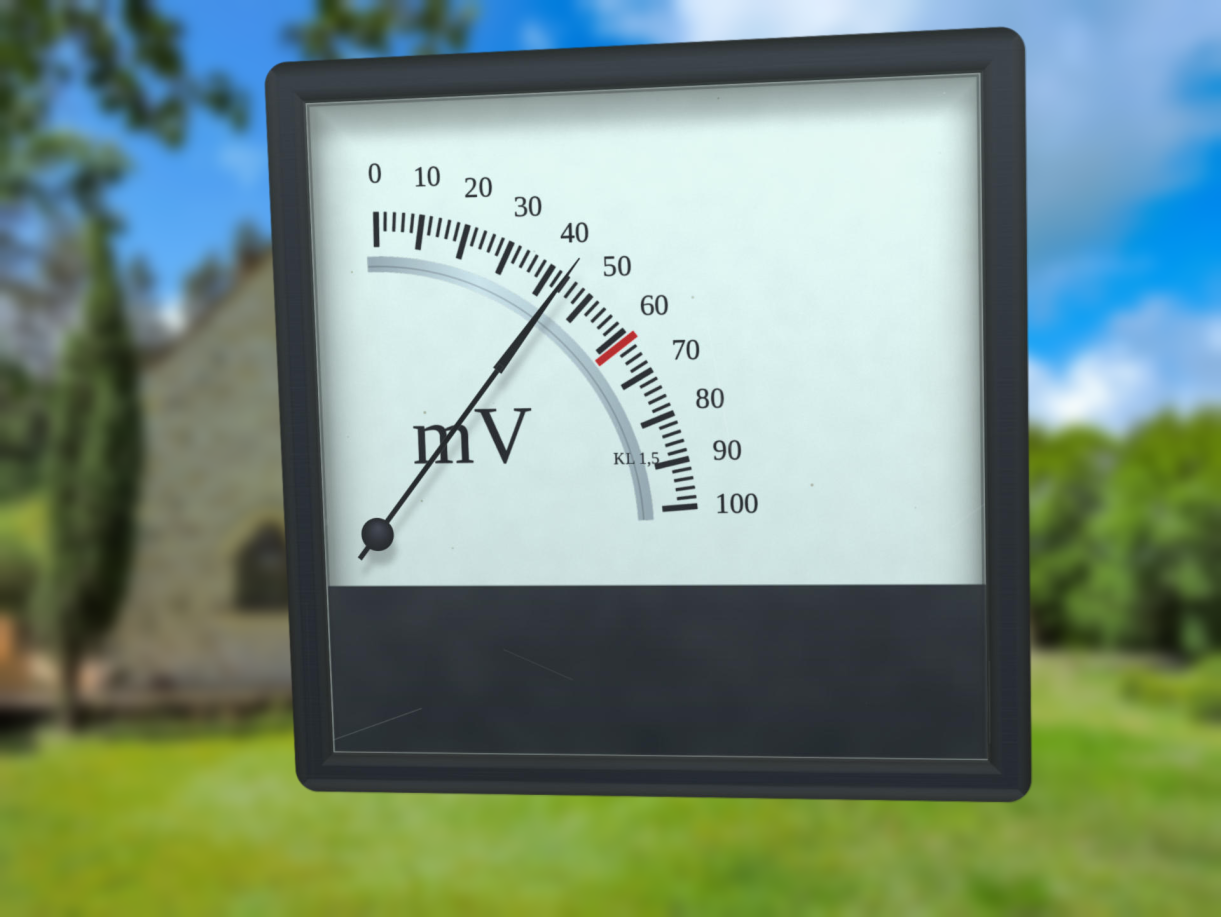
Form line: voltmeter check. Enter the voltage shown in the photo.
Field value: 44 mV
